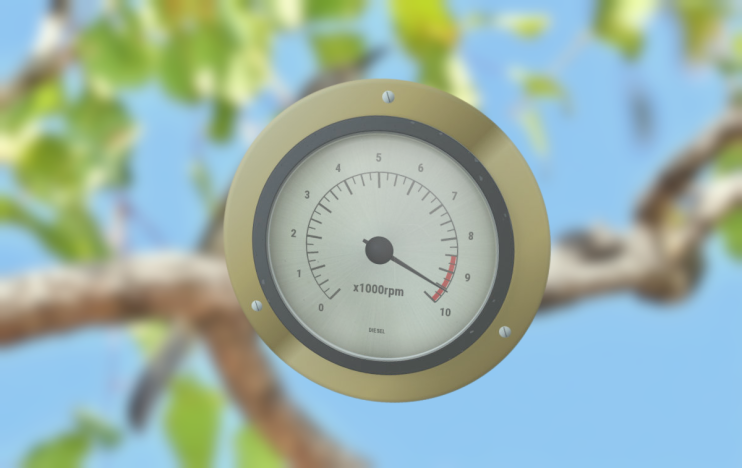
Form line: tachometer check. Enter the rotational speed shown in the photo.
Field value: 9500 rpm
